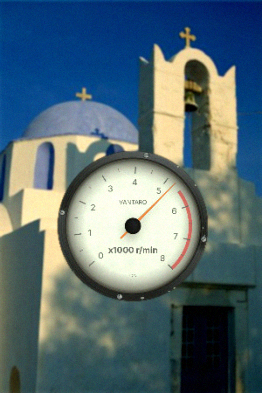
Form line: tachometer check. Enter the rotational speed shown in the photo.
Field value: 5250 rpm
